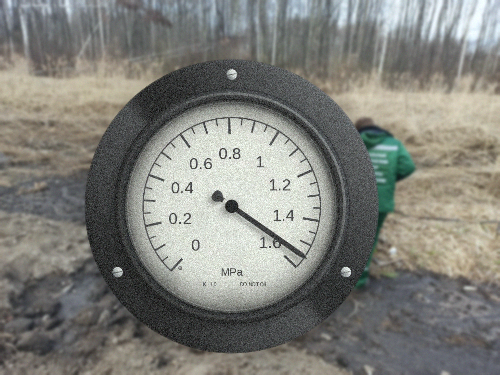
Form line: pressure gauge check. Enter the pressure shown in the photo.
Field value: 1.55 MPa
